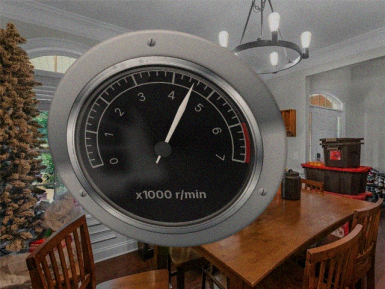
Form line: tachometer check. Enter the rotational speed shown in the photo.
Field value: 4500 rpm
